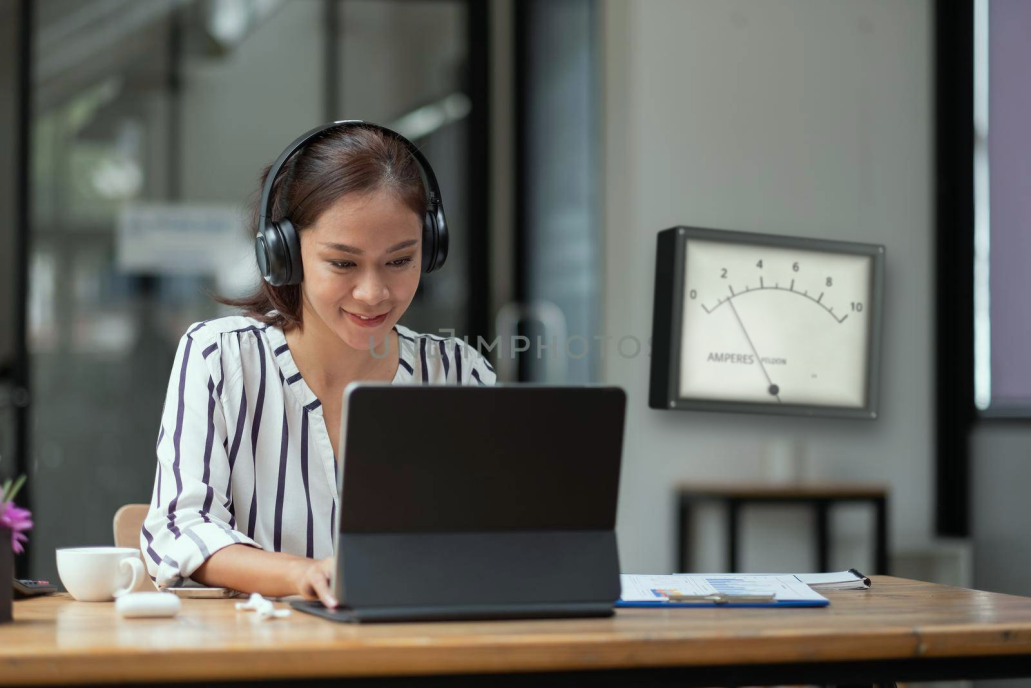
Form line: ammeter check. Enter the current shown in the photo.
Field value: 1.5 A
